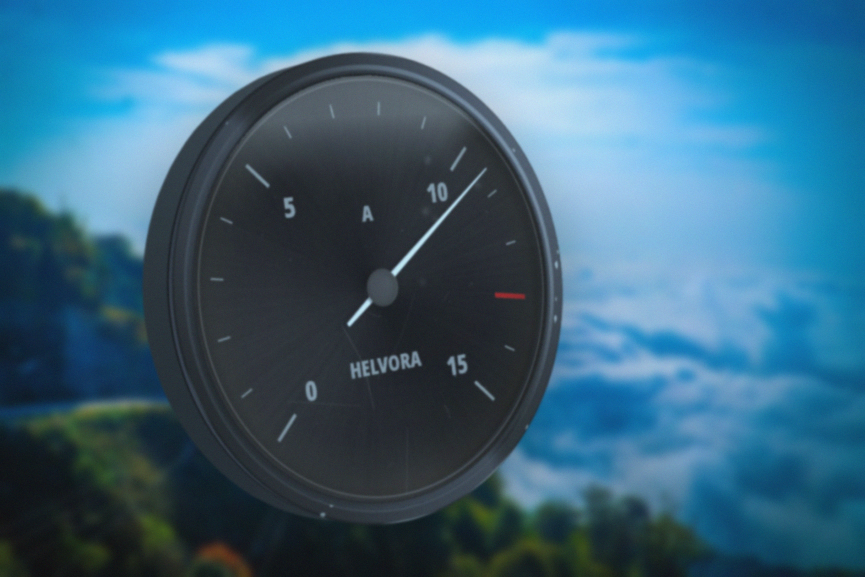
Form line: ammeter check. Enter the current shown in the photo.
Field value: 10.5 A
